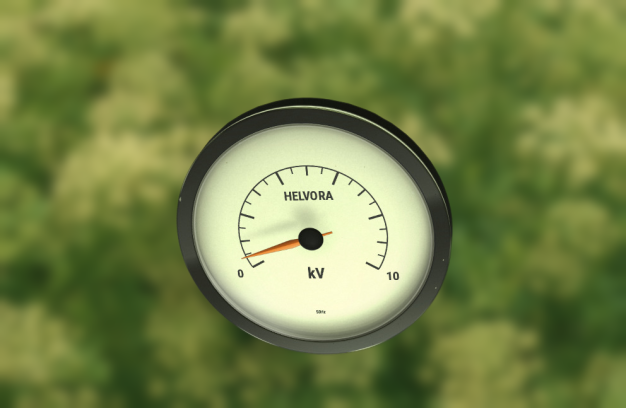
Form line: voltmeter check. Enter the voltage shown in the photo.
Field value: 0.5 kV
